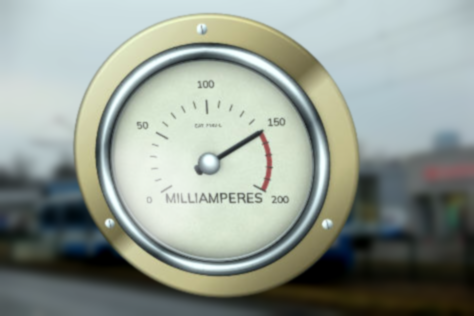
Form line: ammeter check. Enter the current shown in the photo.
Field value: 150 mA
